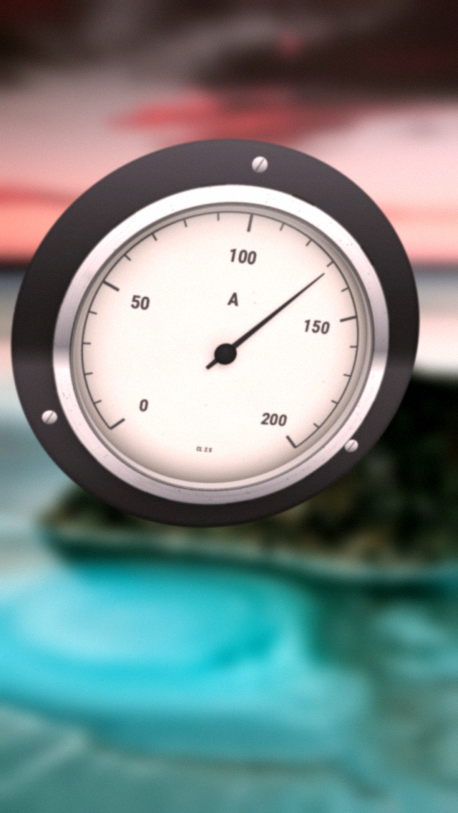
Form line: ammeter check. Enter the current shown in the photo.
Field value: 130 A
